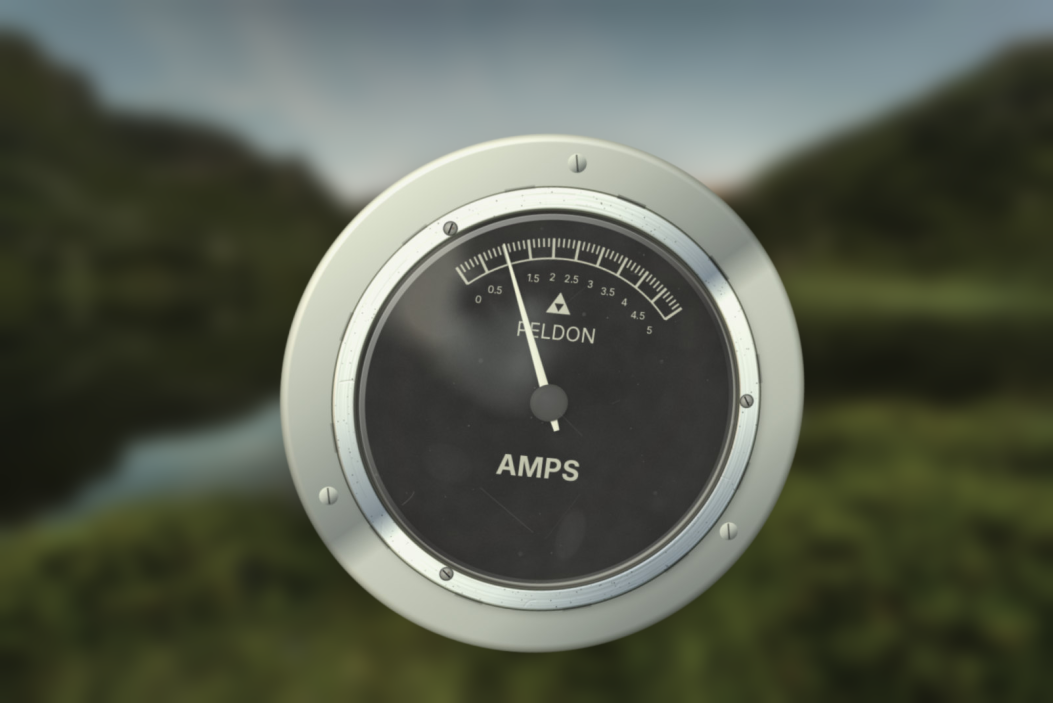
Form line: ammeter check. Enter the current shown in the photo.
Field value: 1 A
